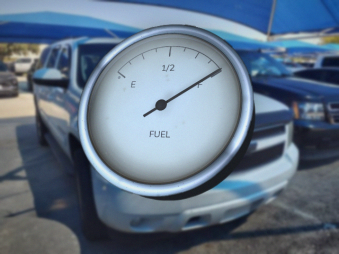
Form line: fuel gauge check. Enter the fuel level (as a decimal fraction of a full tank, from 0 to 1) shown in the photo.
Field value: 1
